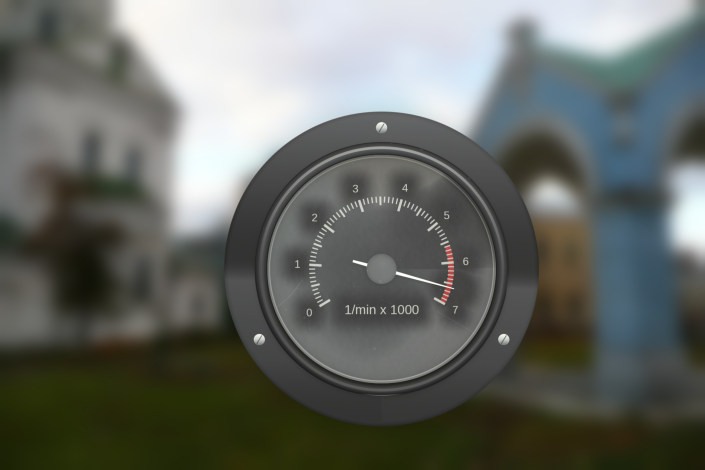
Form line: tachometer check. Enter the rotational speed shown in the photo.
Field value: 6600 rpm
